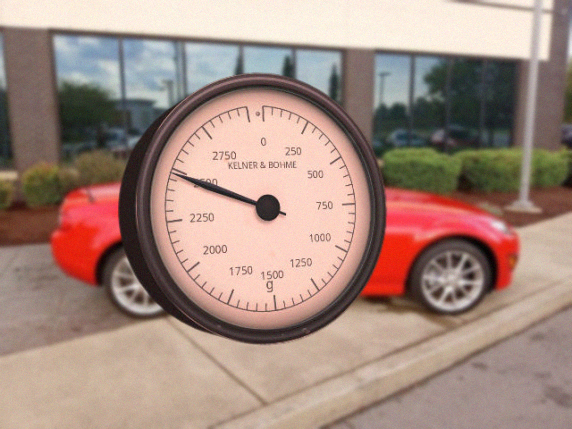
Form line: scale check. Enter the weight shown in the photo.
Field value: 2475 g
